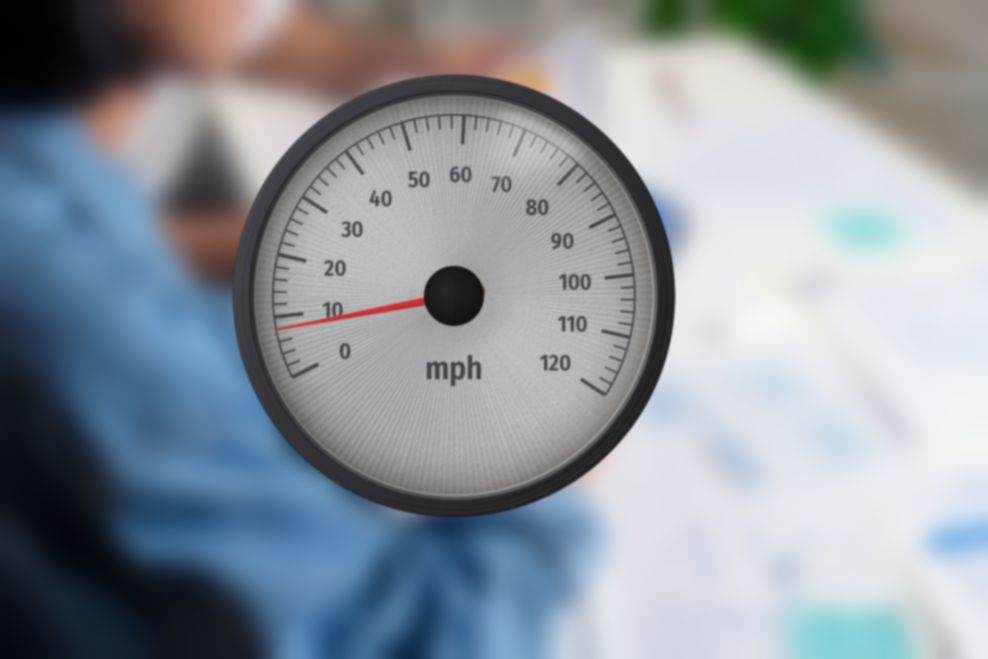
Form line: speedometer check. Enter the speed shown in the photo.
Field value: 8 mph
